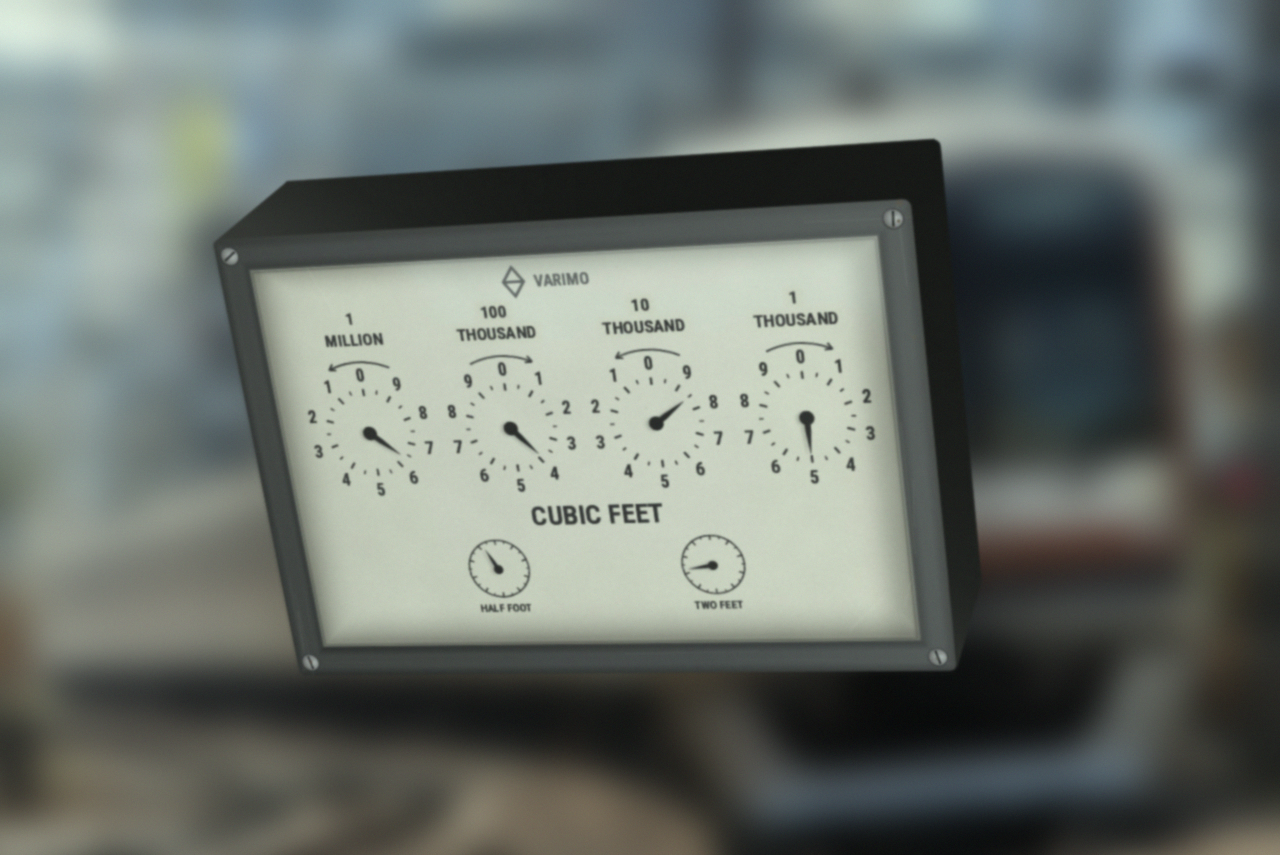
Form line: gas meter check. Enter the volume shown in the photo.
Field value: 638500 ft³
